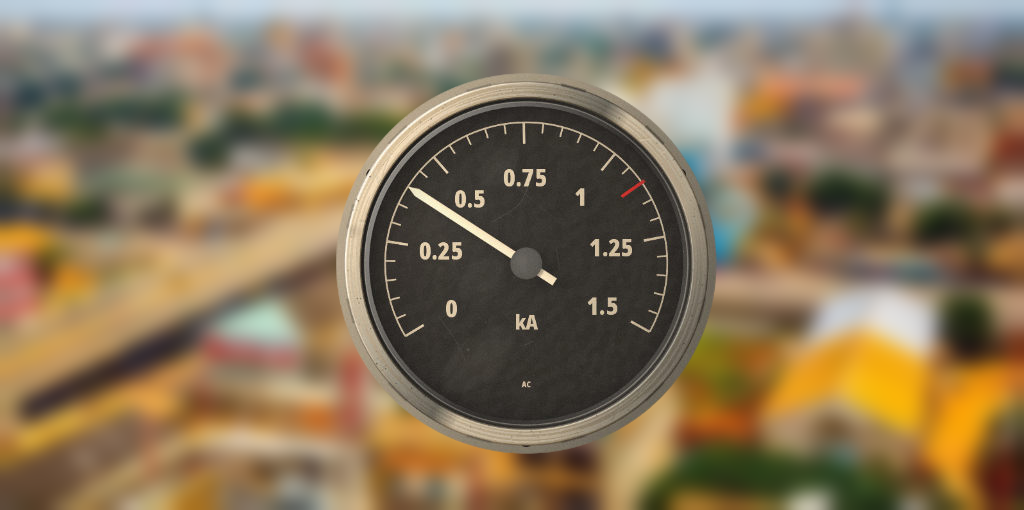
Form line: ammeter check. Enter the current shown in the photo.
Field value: 0.4 kA
